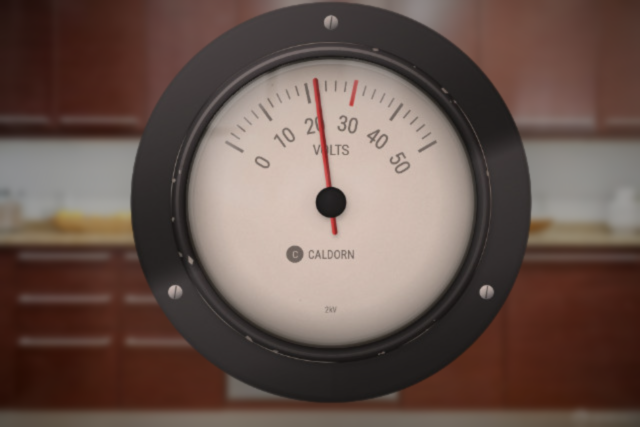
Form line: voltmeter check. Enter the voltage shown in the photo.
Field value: 22 V
